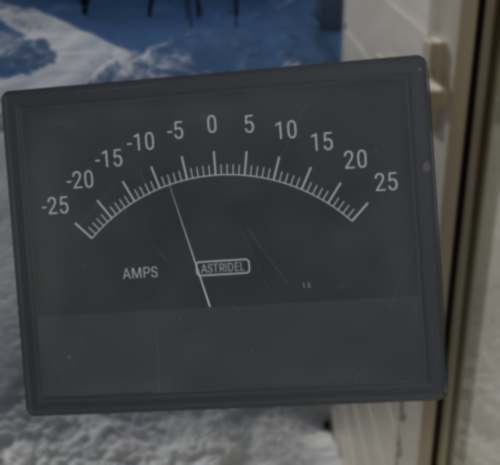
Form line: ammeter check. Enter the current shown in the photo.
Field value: -8 A
